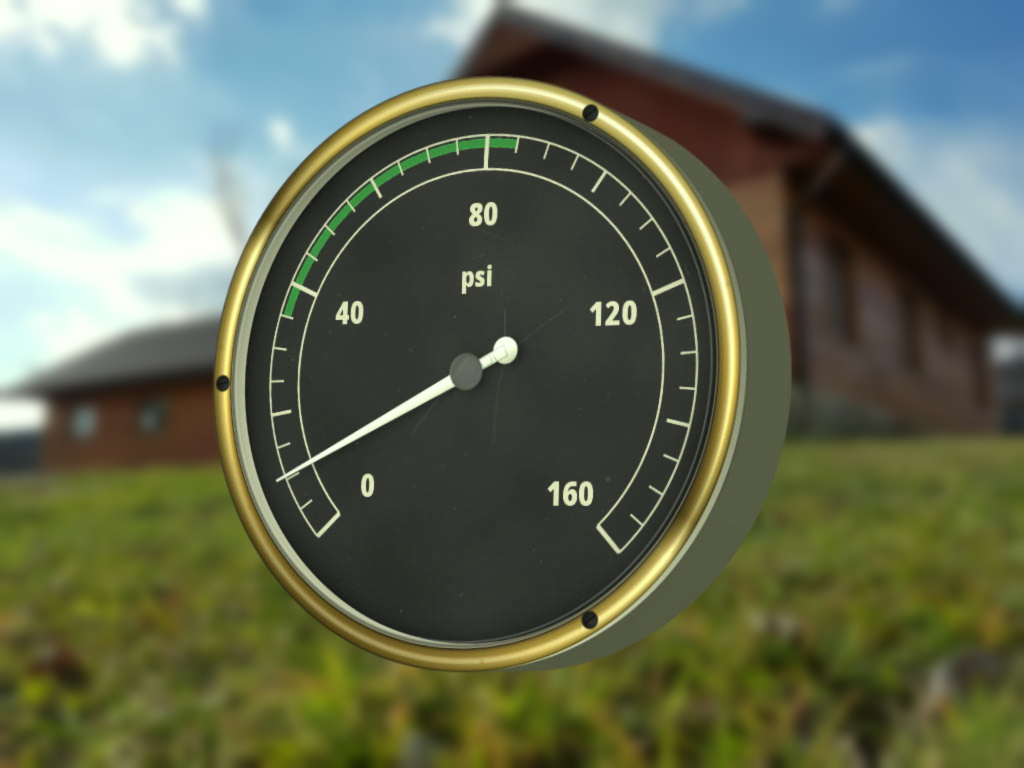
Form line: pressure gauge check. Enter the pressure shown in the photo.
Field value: 10 psi
